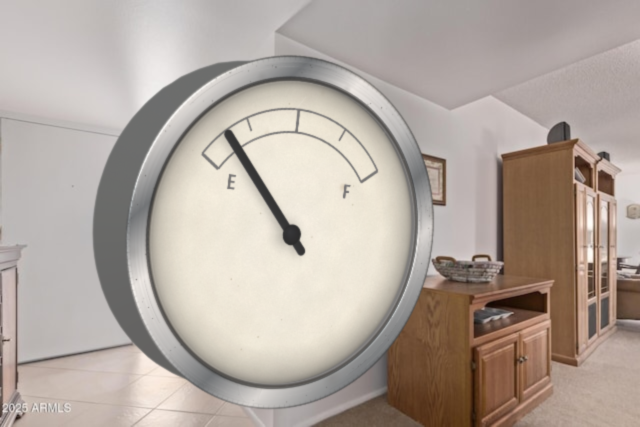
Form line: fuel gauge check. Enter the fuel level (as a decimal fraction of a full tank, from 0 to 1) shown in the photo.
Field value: 0.125
